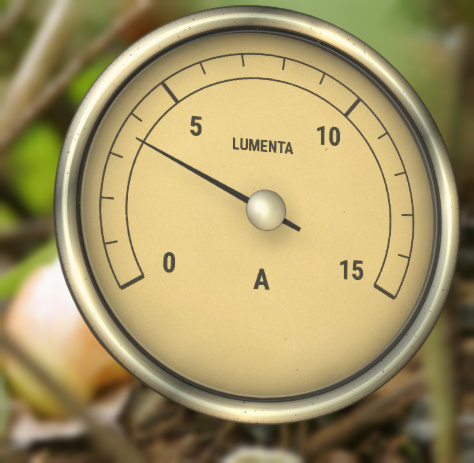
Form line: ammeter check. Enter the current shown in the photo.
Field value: 3.5 A
